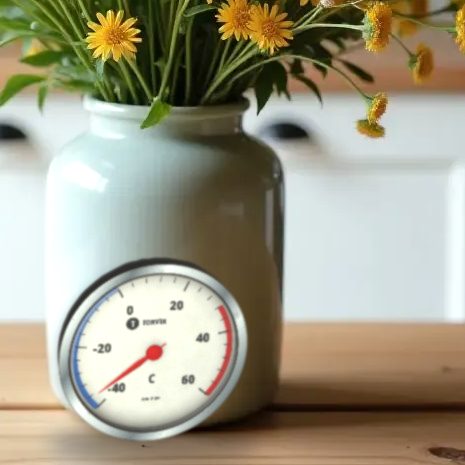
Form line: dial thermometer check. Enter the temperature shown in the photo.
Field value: -36 °C
